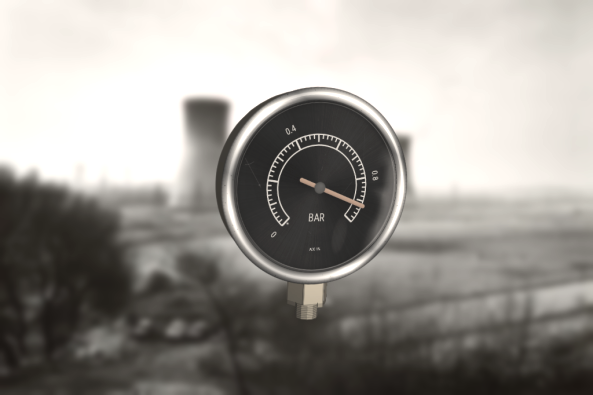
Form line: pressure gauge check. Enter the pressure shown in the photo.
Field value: 0.92 bar
